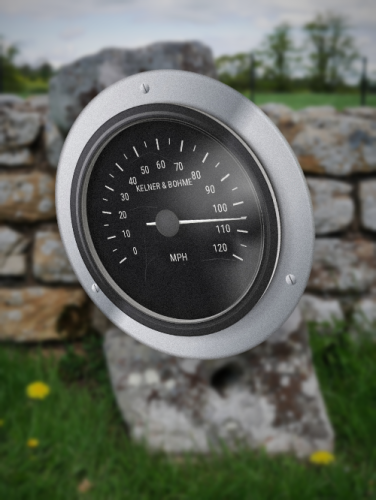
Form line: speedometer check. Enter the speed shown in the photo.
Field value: 105 mph
